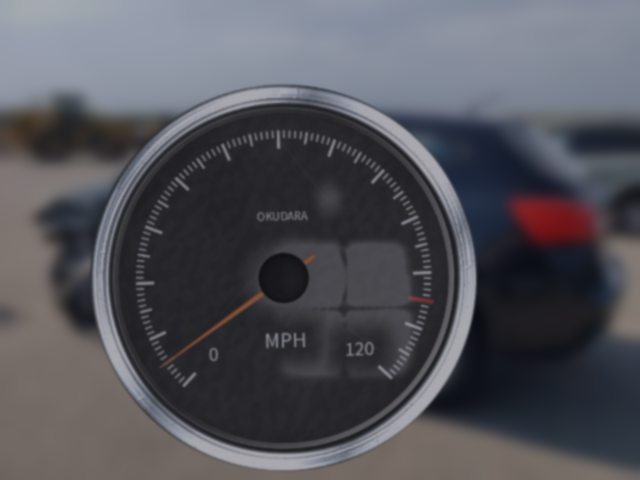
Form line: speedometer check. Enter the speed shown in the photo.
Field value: 5 mph
